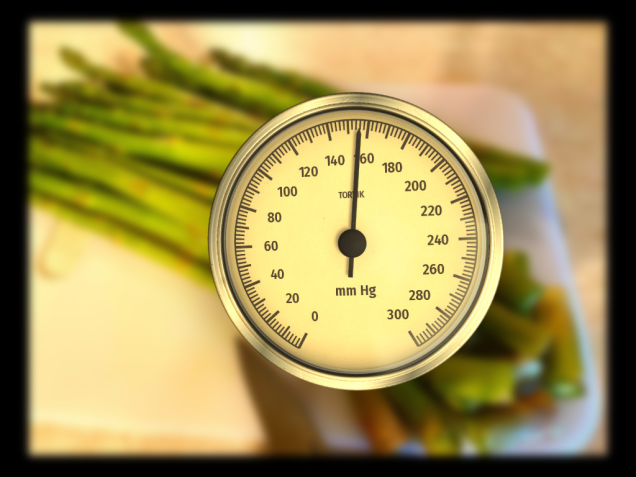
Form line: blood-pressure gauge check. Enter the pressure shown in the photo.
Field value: 156 mmHg
